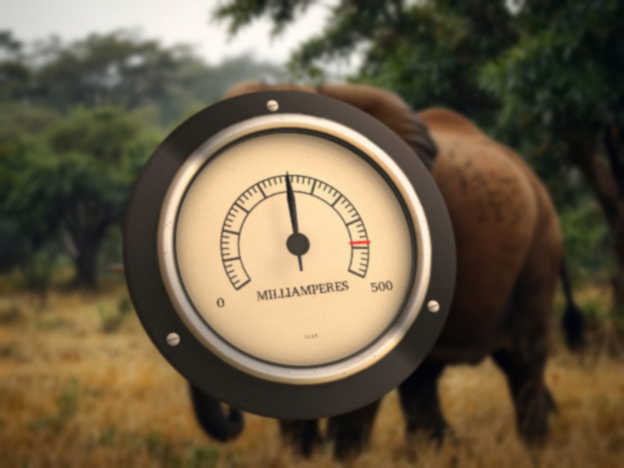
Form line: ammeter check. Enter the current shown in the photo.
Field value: 250 mA
